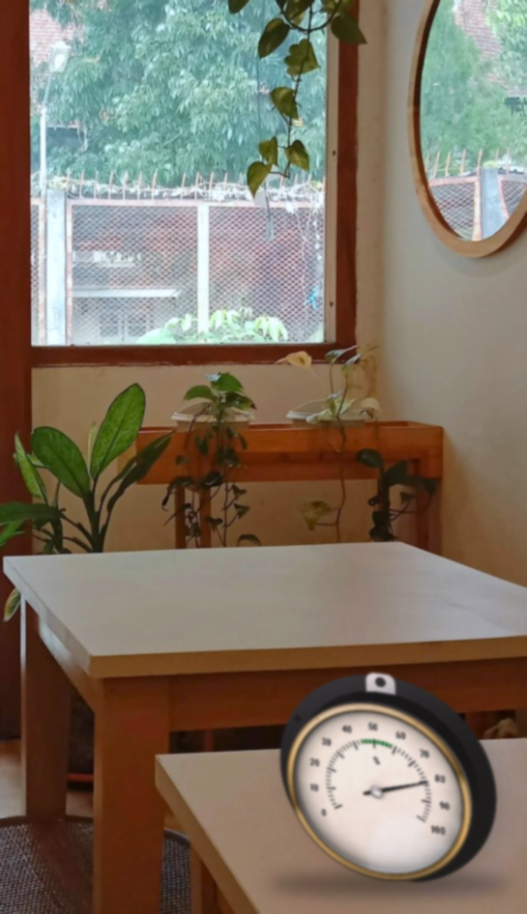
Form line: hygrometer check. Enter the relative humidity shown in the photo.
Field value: 80 %
